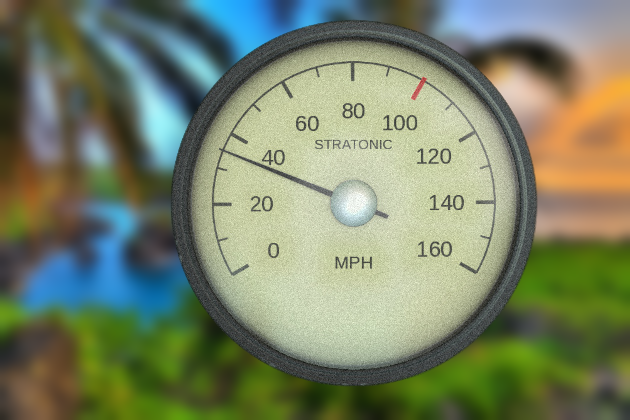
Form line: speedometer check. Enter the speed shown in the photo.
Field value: 35 mph
